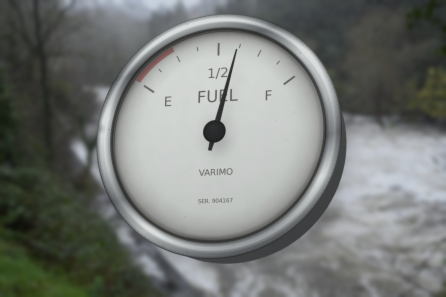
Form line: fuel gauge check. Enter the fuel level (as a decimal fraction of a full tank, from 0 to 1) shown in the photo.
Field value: 0.625
